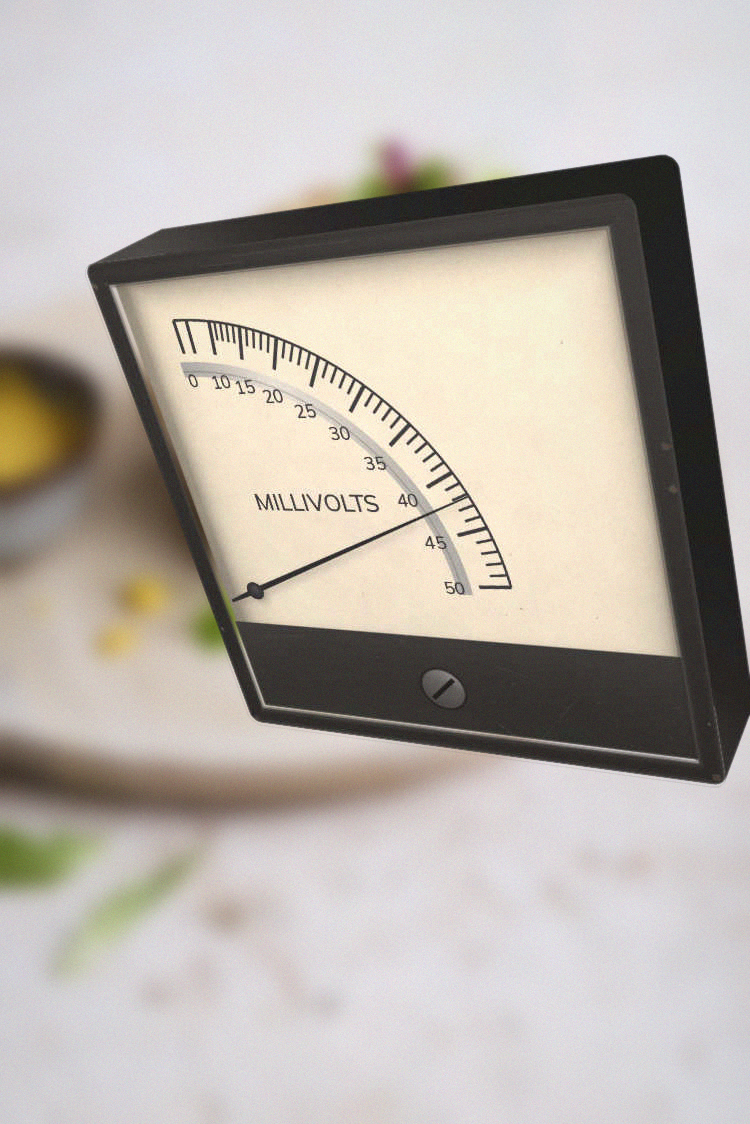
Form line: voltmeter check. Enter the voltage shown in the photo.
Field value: 42 mV
